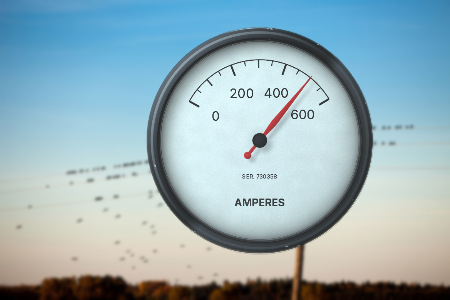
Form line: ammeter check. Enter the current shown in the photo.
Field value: 500 A
